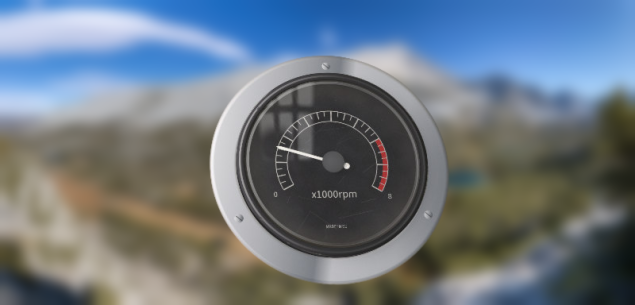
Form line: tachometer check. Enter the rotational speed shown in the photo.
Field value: 1500 rpm
